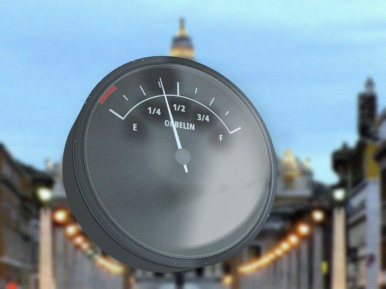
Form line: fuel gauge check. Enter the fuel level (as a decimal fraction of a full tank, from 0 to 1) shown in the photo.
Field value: 0.375
